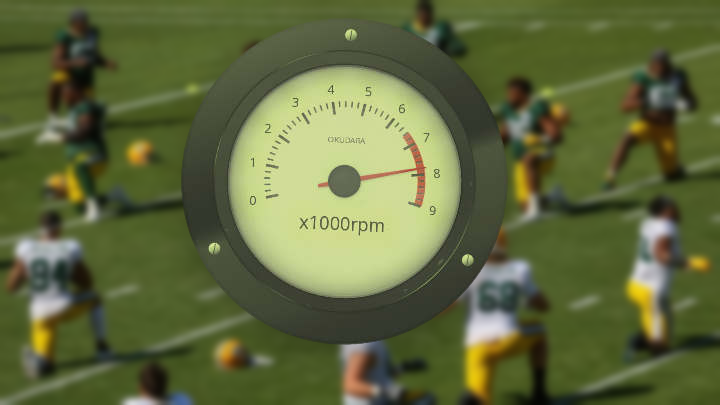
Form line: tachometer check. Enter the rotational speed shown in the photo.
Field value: 7800 rpm
